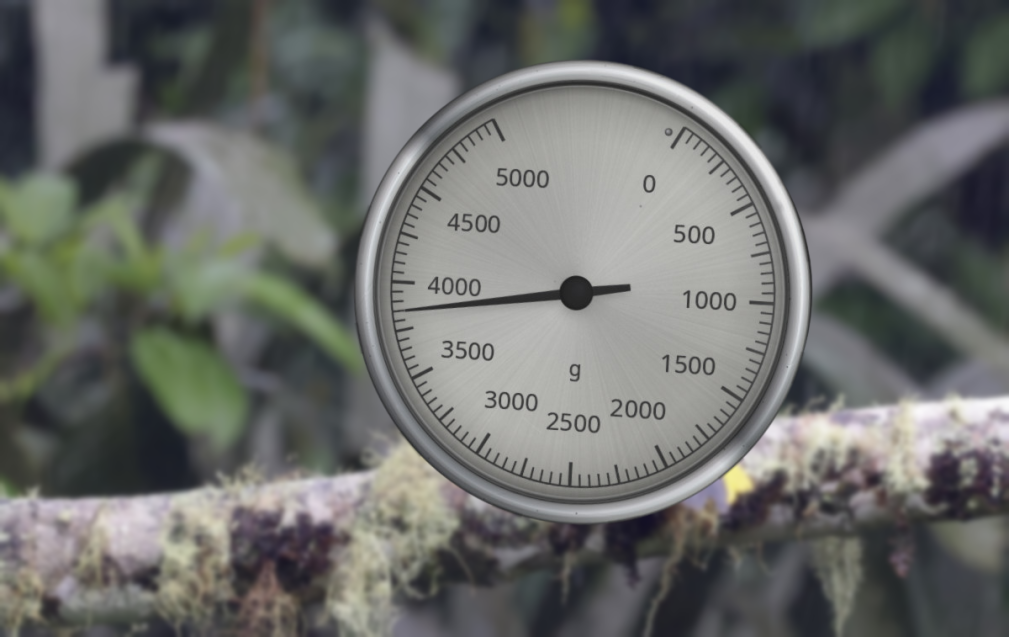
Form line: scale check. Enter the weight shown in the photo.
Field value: 3850 g
